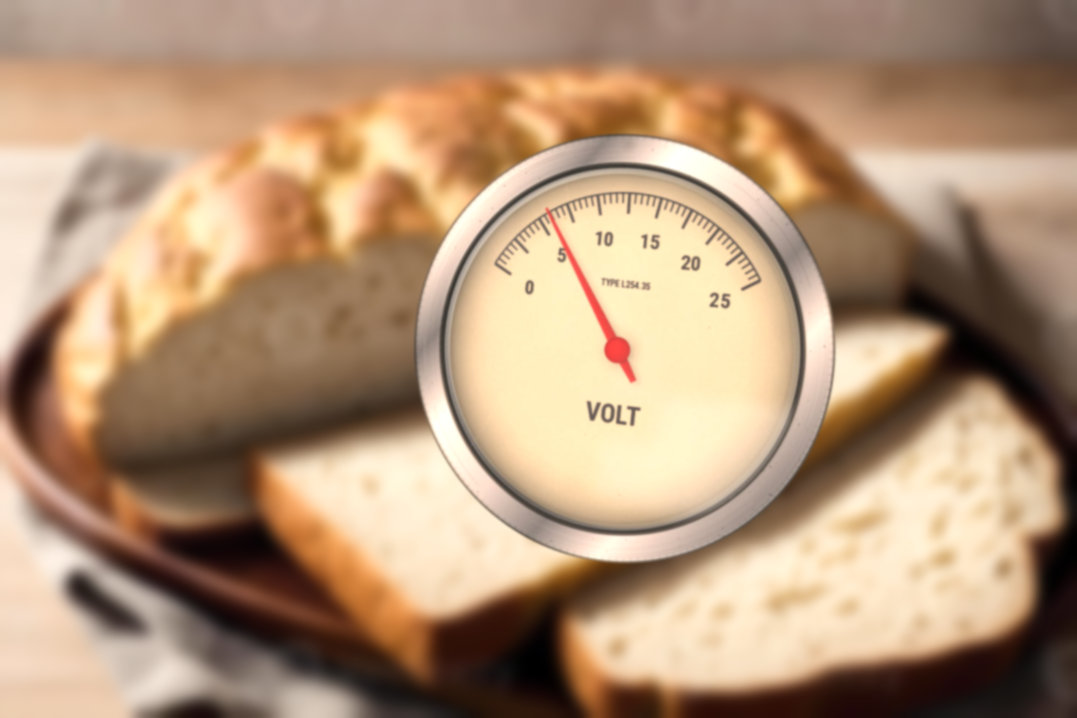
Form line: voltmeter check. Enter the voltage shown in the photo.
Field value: 6 V
